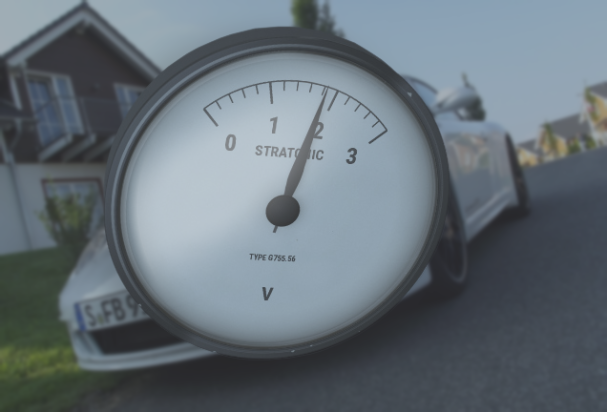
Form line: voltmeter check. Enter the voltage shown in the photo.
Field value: 1.8 V
